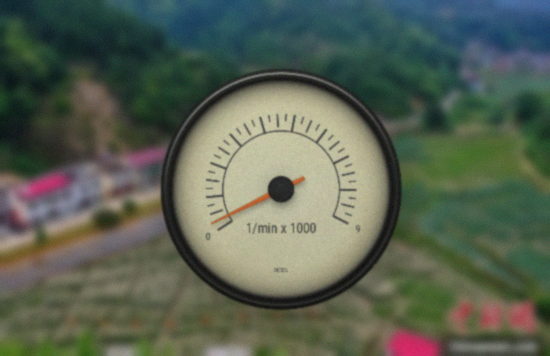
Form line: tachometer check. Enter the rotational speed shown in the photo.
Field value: 250 rpm
